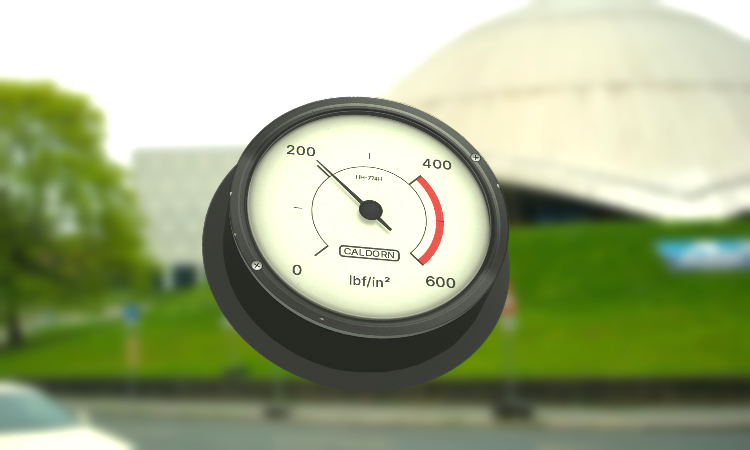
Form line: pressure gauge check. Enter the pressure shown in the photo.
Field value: 200 psi
